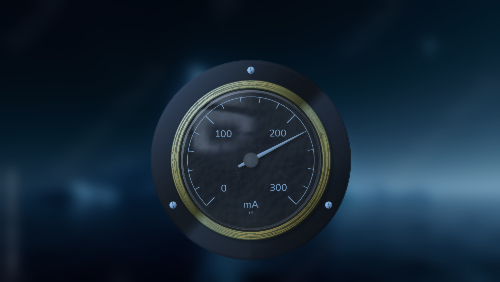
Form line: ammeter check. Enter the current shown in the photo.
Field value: 220 mA
